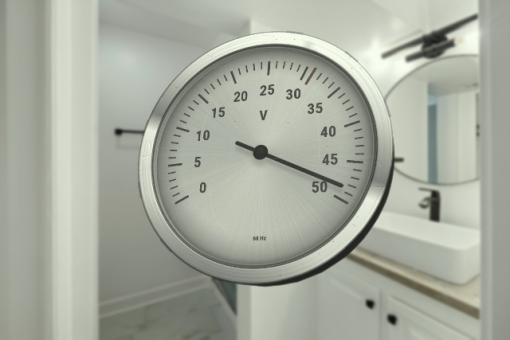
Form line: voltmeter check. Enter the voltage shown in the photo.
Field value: 48.5 V
